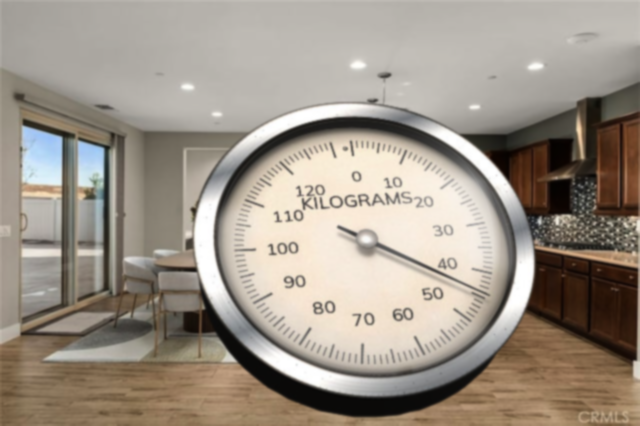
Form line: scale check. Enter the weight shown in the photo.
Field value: 45 kg
